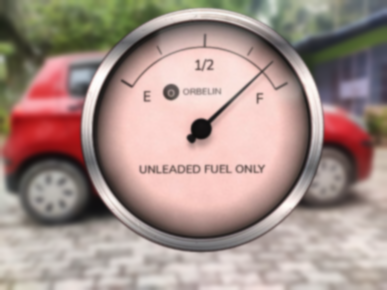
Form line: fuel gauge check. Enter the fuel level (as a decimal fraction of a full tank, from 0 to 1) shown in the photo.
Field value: 0.875
